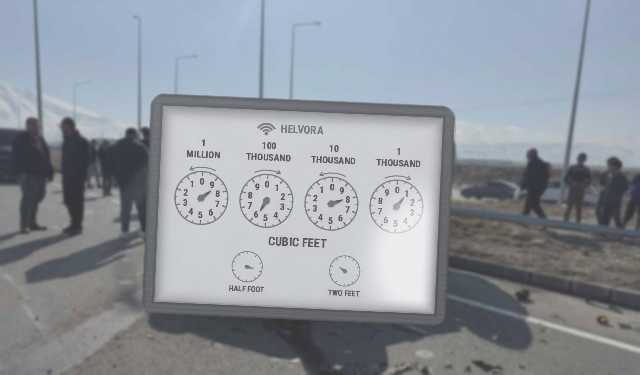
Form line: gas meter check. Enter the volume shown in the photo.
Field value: 858100 ft³
